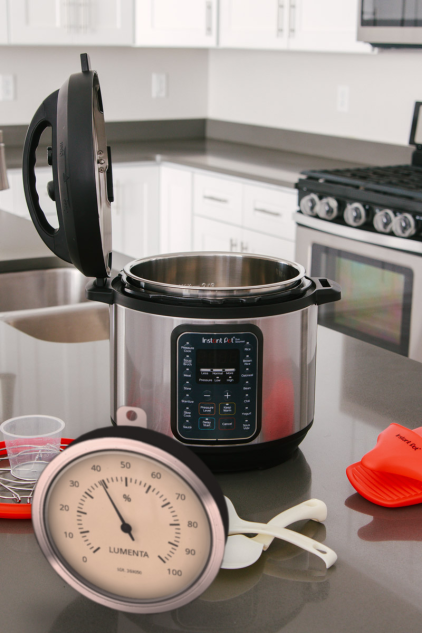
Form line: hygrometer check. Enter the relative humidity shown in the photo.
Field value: 40 %
